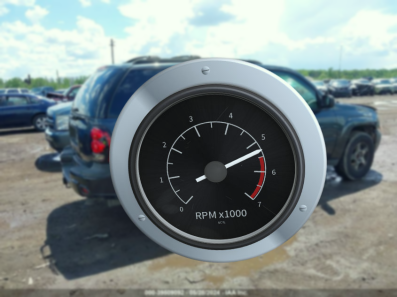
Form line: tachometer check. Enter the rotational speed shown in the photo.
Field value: 5250 rpm
